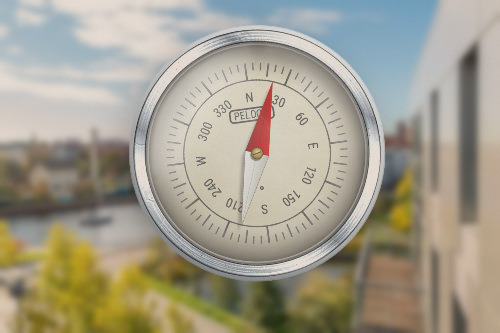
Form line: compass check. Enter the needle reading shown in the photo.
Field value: 20 °
